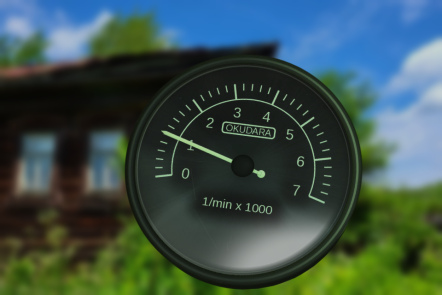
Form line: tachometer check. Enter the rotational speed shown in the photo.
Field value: 1000 rpm
